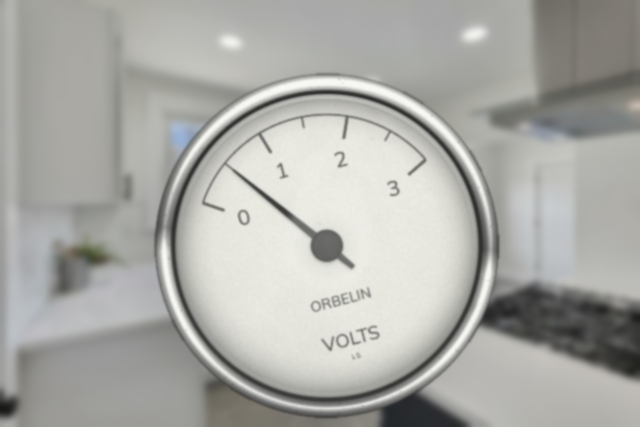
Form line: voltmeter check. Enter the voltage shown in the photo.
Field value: 0.5 V
